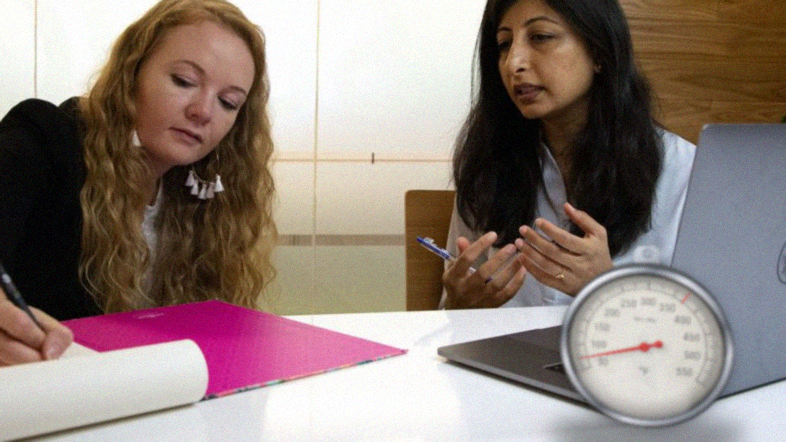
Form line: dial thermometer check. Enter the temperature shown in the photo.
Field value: 75 °F
